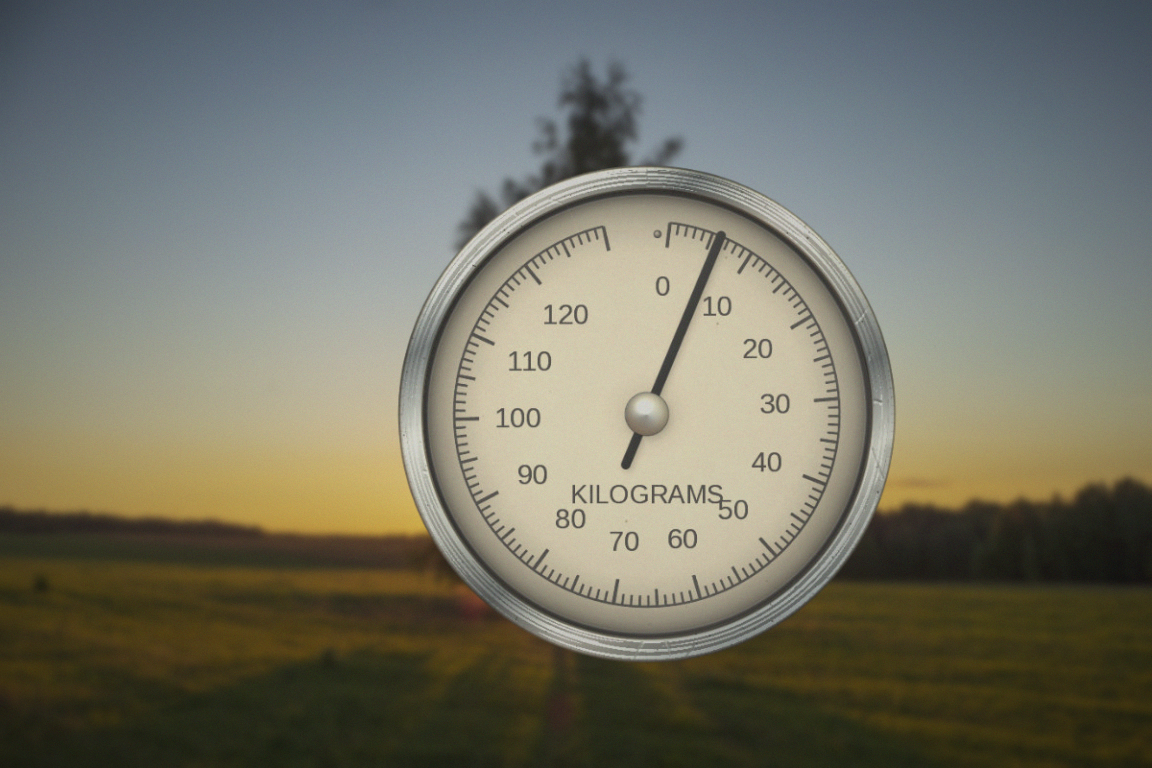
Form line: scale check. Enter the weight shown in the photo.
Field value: 6 kg
